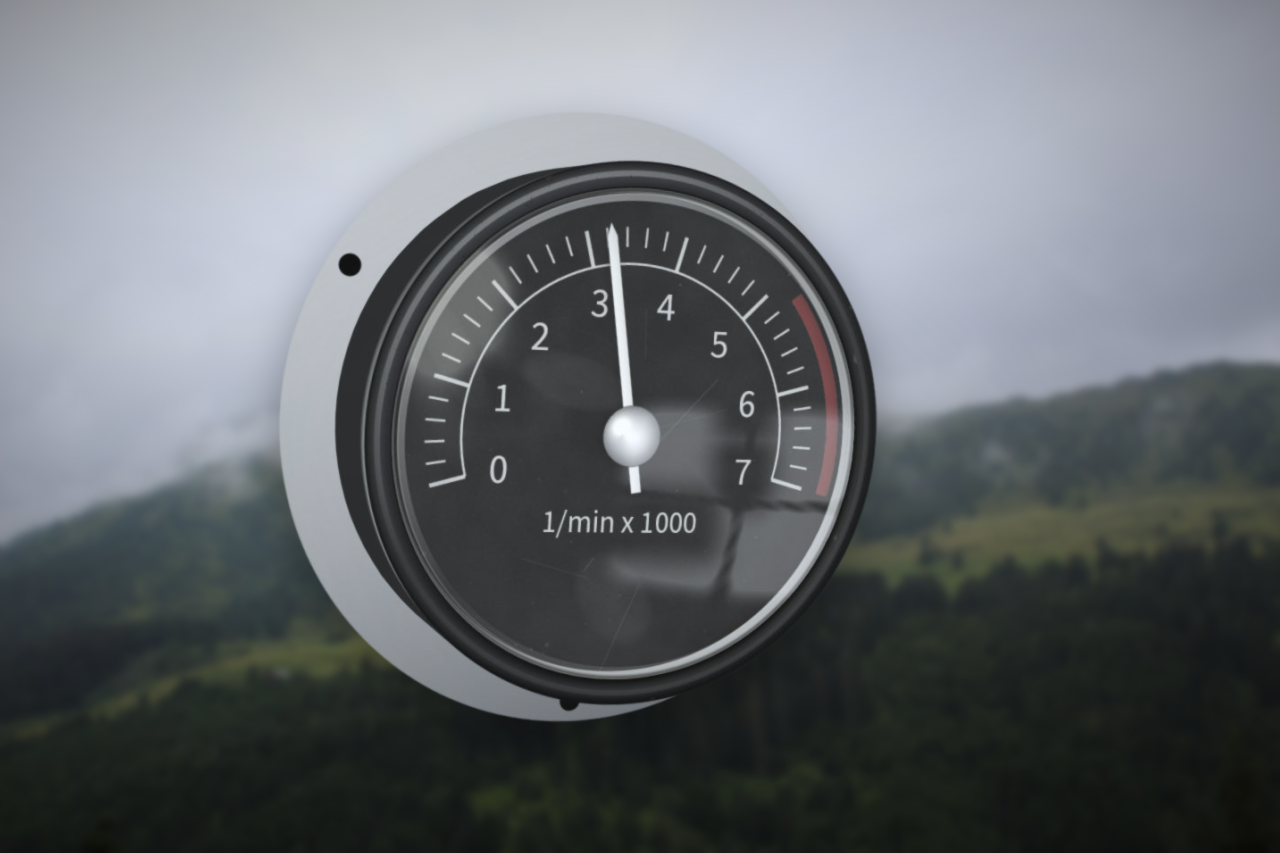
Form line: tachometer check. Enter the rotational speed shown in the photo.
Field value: 3200 rpm
